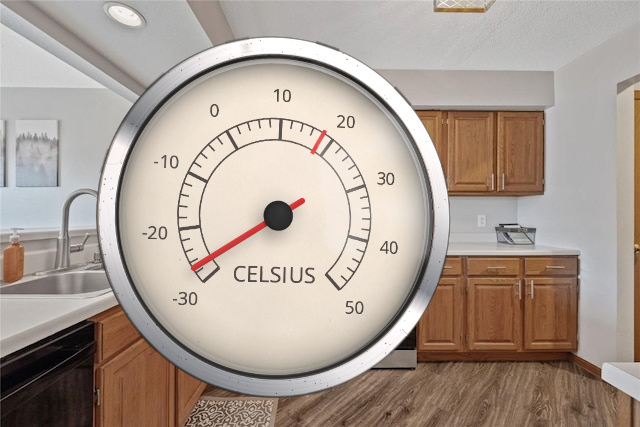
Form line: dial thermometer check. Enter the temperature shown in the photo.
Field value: -27 °C
